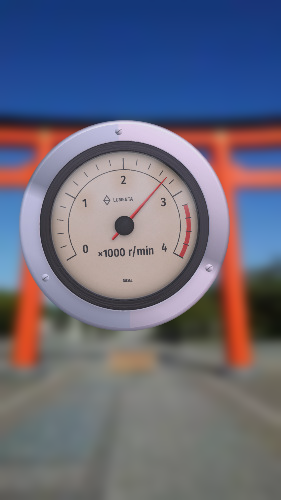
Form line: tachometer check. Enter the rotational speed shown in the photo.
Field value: 2700 rpm
